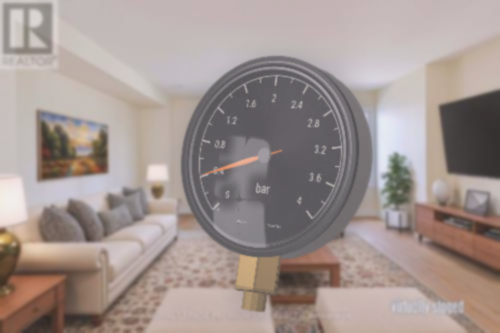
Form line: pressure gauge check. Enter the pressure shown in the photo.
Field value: 0.4 bar
